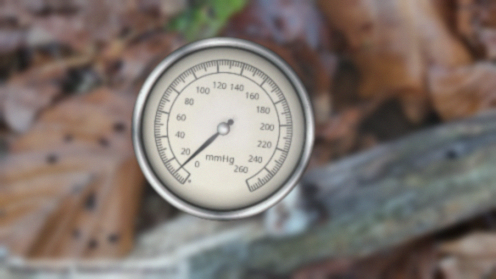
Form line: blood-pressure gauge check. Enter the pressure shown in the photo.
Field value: 10 mmHg
